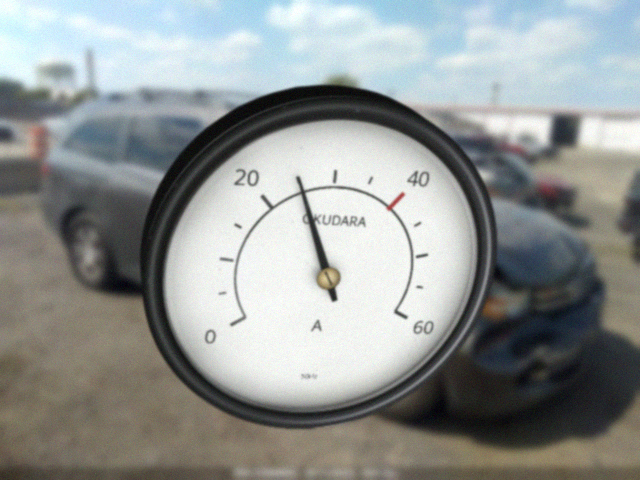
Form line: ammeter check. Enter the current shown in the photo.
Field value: 25 A
